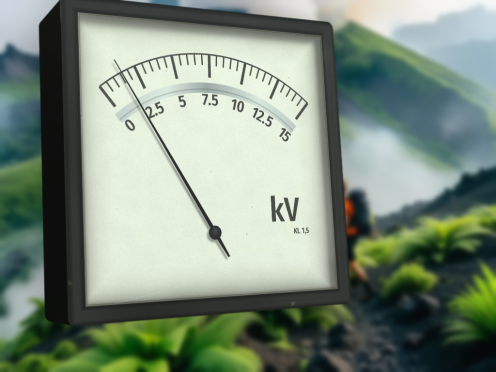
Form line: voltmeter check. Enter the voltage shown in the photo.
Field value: 1.5 kV
